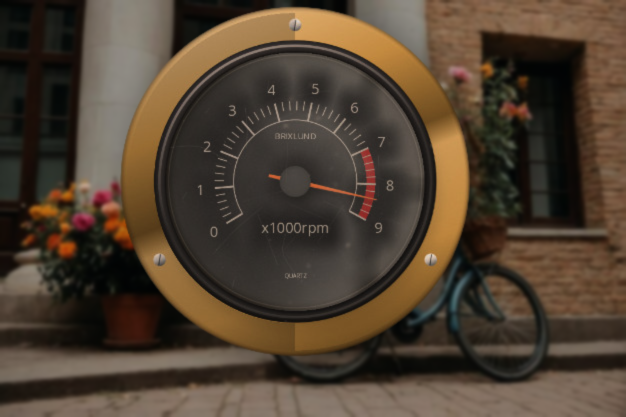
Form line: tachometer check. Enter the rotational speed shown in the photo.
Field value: 8400 rpm
